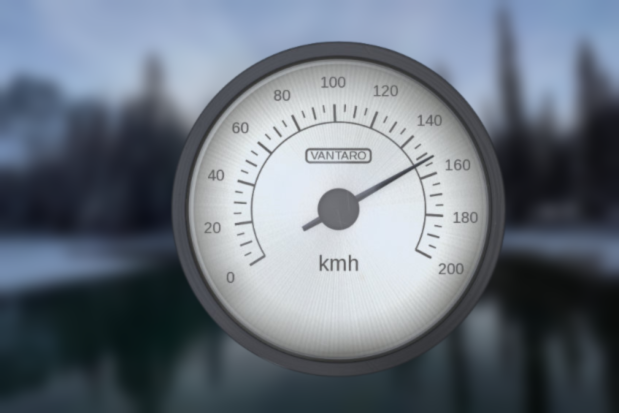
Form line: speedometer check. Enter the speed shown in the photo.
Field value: 152.5 km/h
